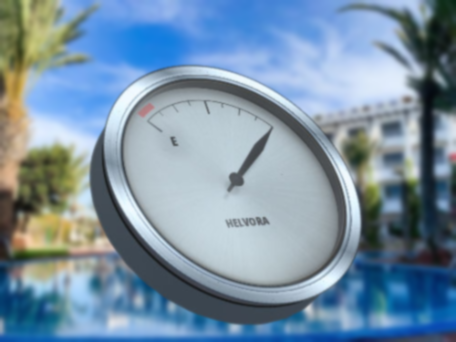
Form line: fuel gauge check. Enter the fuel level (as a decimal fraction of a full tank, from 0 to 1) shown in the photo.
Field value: 1
